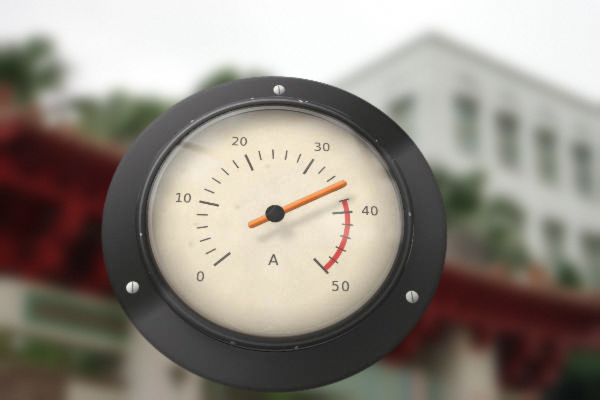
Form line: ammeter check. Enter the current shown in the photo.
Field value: 36 A
